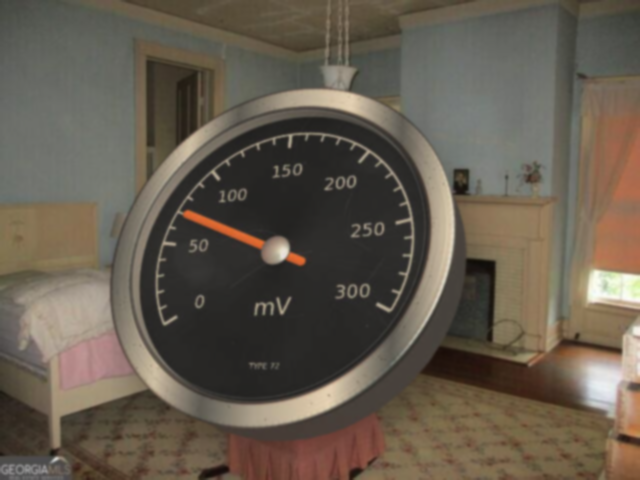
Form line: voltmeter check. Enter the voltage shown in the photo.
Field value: 70 mV
